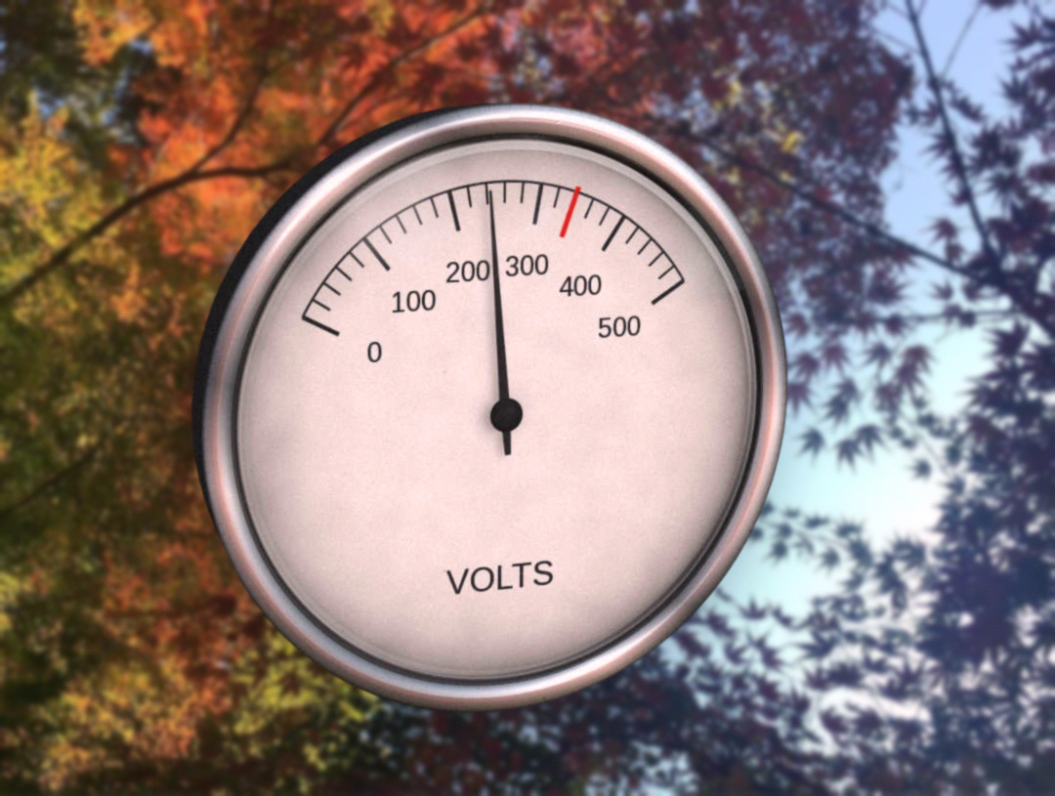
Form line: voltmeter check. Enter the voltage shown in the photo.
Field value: 240 V
